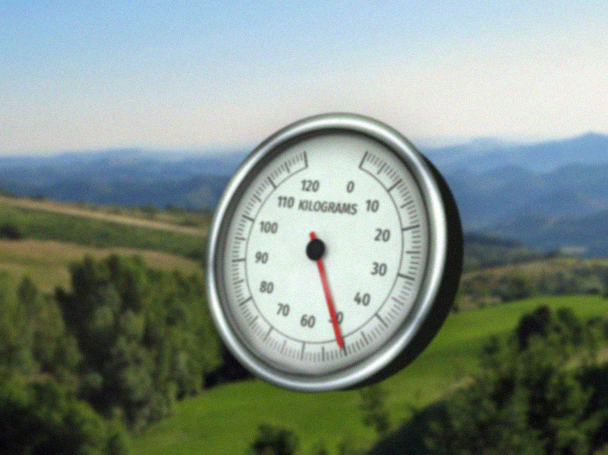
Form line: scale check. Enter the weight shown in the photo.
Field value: 50 kg
